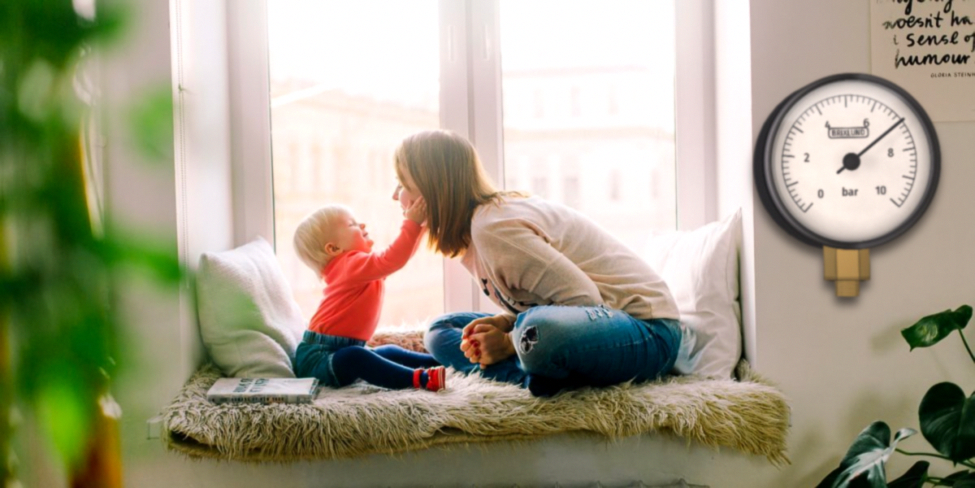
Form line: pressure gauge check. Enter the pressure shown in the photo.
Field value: 7 bar
